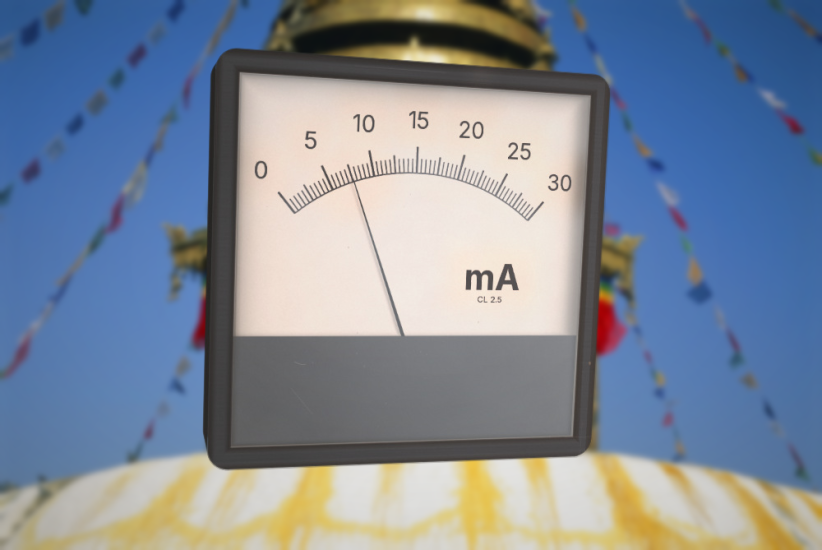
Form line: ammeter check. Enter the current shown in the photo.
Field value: 7.5 mA
